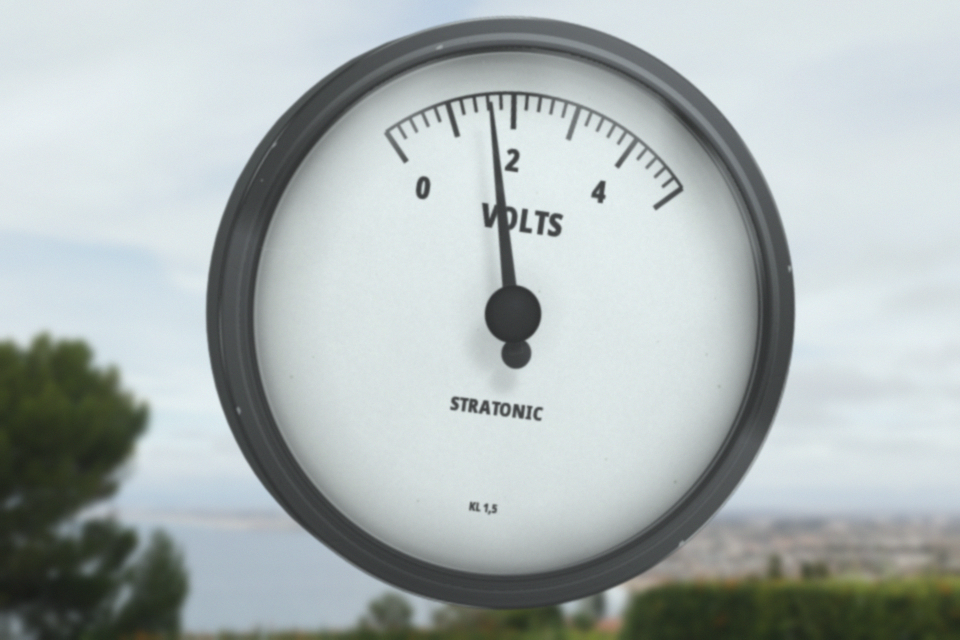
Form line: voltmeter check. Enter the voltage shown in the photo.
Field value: 1.6 V
